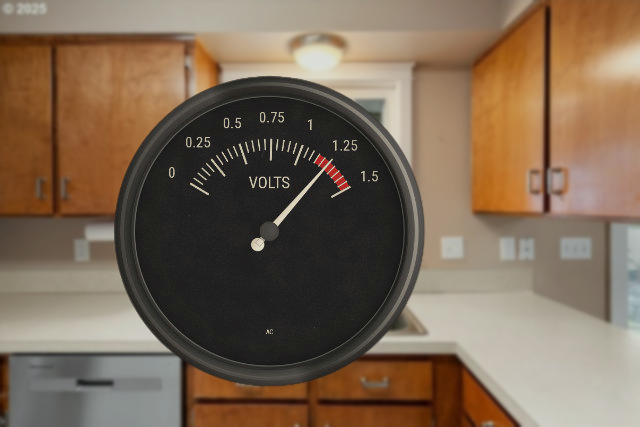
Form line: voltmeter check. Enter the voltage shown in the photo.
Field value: 1.25 V
